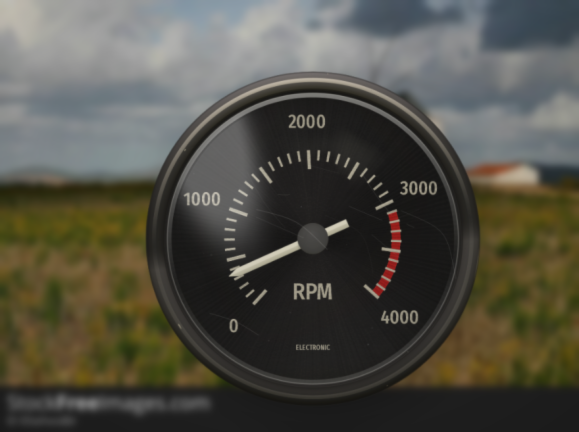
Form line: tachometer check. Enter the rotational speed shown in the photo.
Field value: 350 rpm
